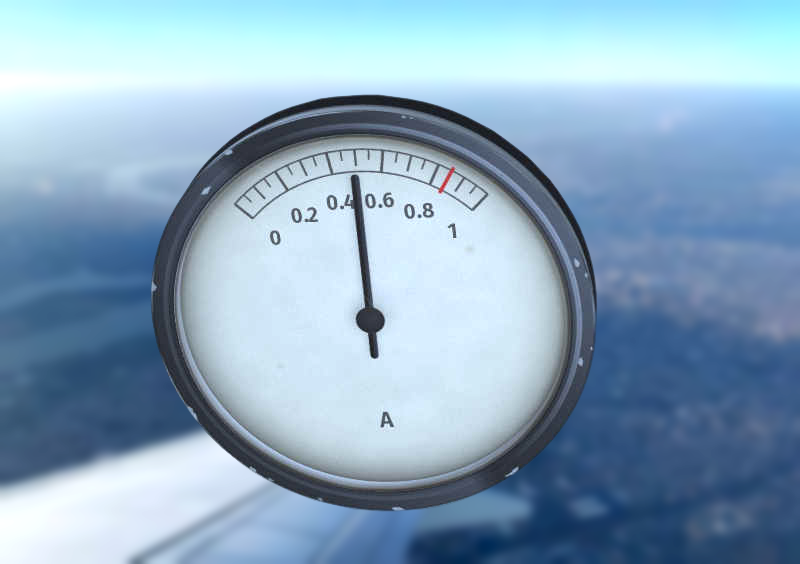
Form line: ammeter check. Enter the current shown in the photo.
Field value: 0.5 A
